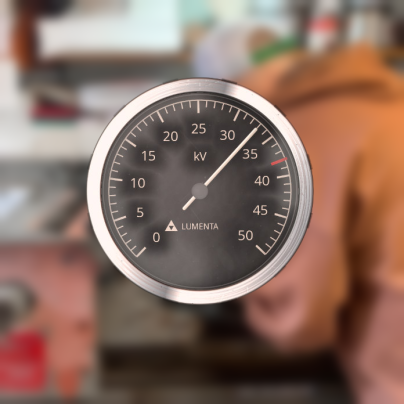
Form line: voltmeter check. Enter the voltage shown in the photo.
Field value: 33 kV
